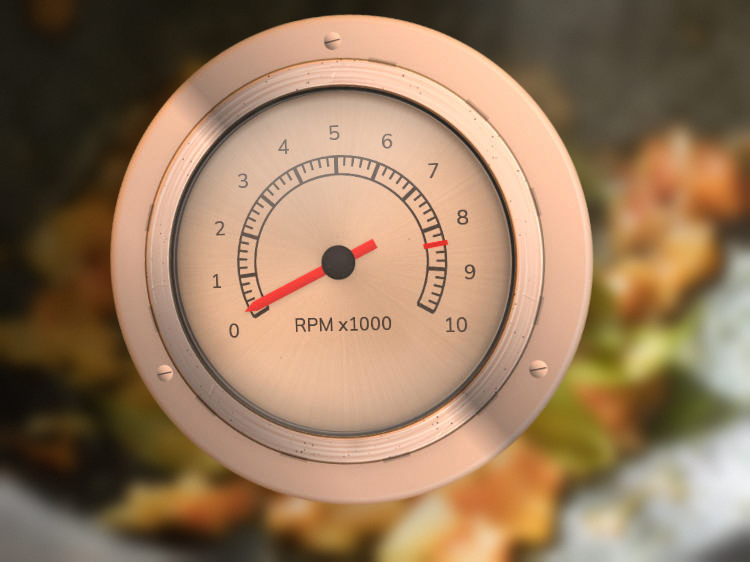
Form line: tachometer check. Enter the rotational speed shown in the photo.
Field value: 200 rpm
